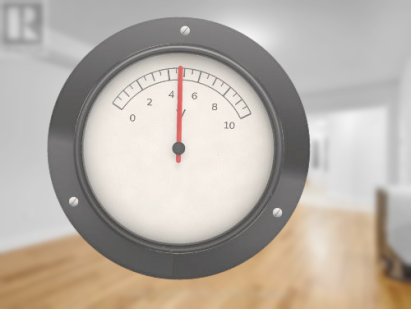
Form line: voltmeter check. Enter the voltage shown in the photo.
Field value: 4.75 V
